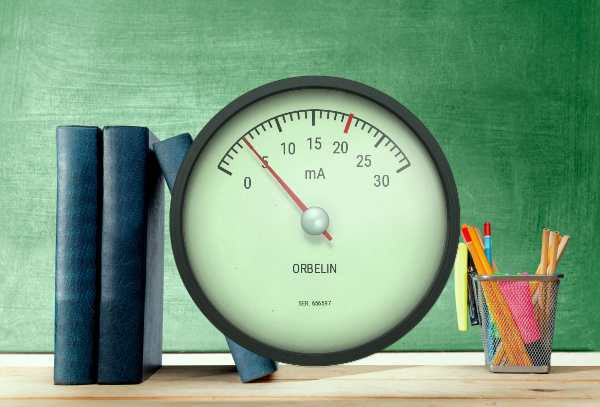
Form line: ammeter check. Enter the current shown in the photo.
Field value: 5 mA
